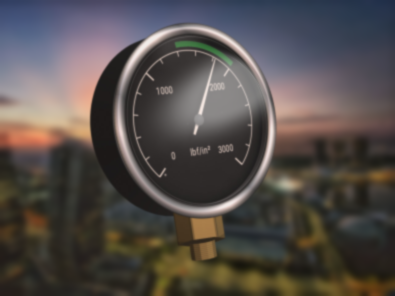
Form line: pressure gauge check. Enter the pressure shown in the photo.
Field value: 1800 psi
